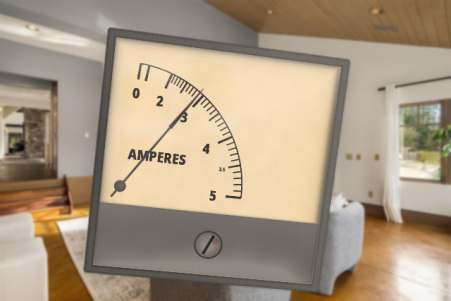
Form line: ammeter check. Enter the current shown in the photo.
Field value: 2.9 A
